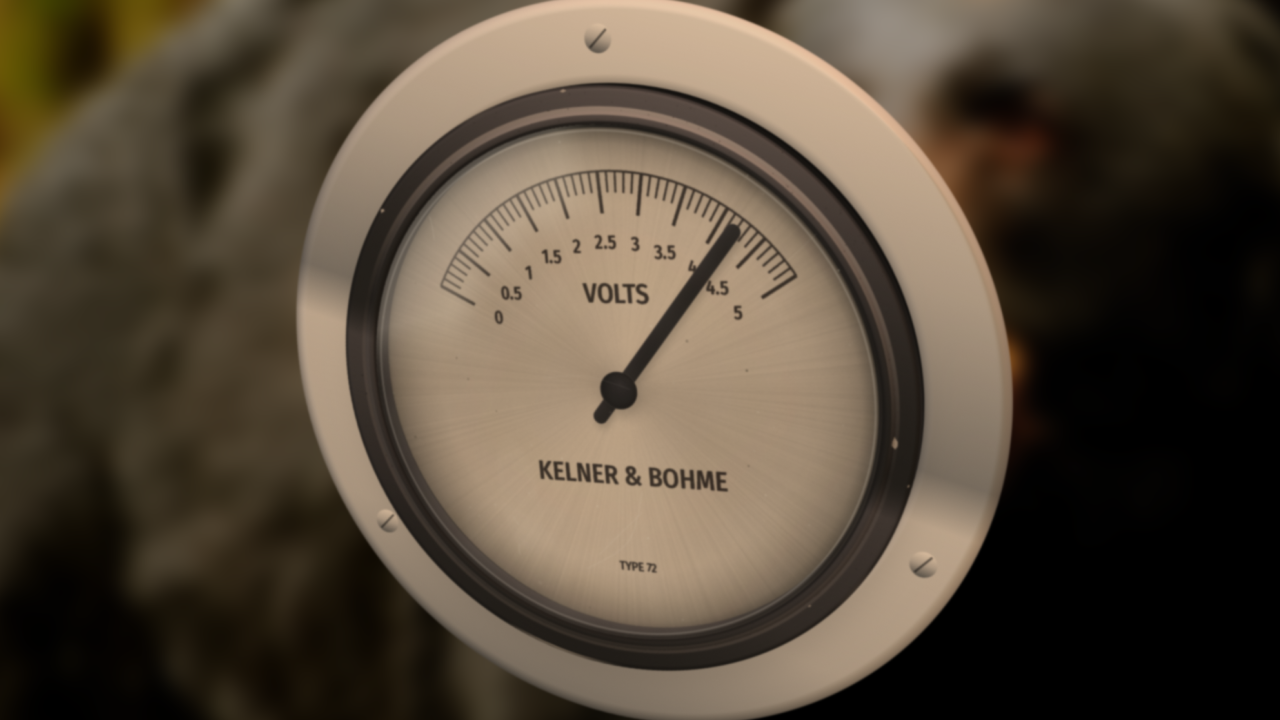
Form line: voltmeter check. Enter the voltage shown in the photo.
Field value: 4.2 V
